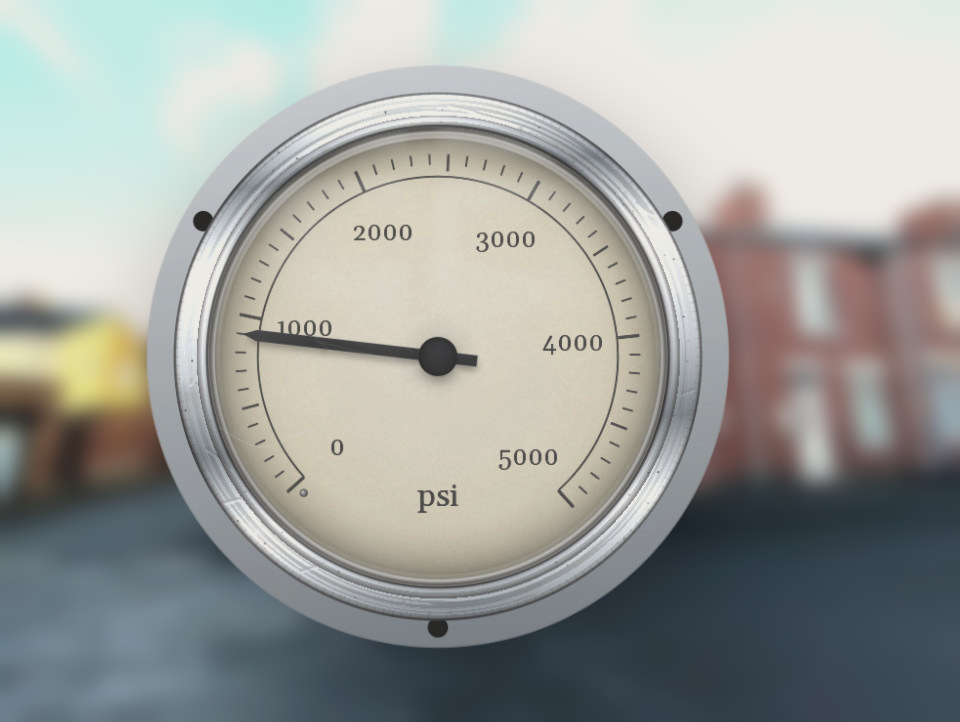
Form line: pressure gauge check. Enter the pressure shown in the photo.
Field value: 900 psi
